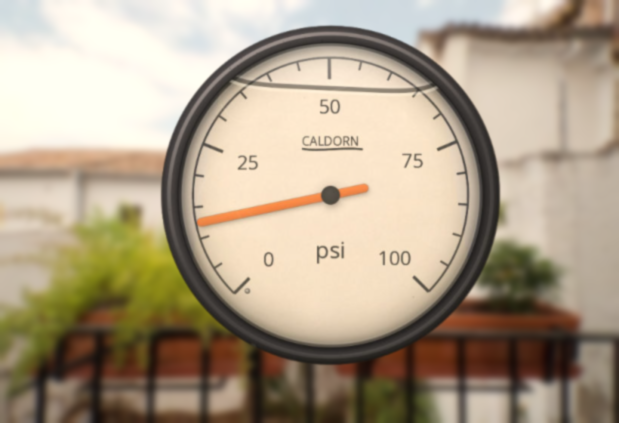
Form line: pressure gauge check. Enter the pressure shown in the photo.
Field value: 12.5 psi
